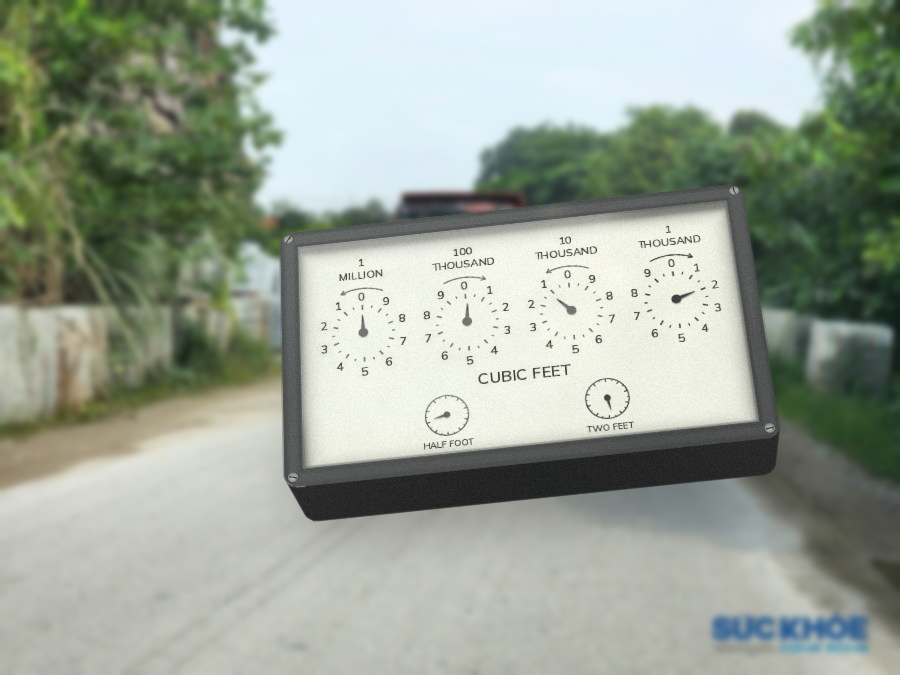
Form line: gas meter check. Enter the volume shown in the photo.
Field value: 1200 ft³
